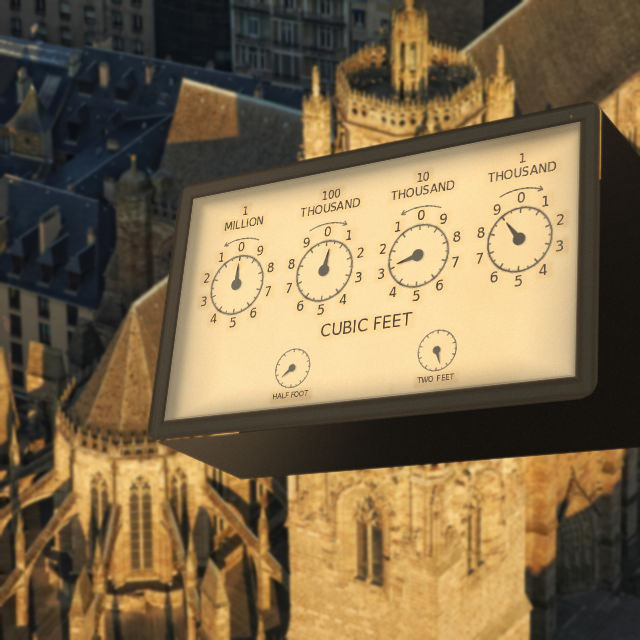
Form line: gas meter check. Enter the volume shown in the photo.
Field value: 2900 ft³
